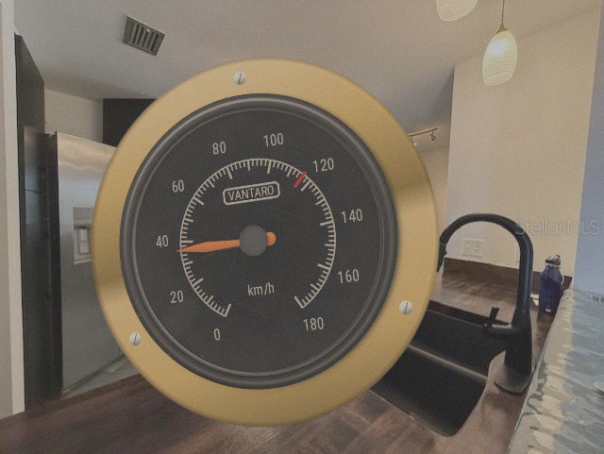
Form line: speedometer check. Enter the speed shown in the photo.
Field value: 36 km/h
